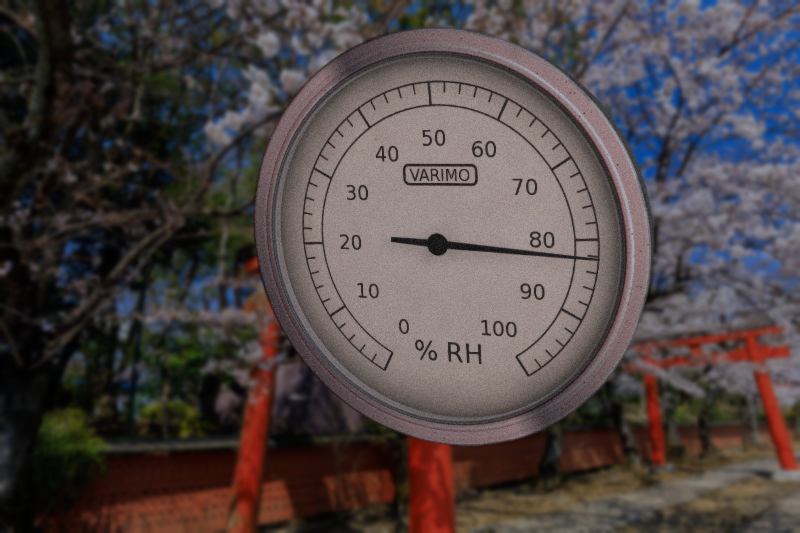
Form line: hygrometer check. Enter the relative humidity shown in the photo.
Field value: 82 %
